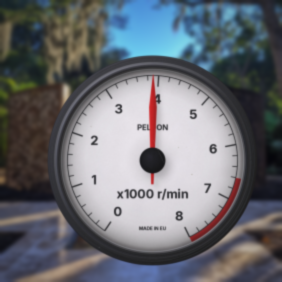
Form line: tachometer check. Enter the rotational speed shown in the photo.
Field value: 3900 rpm
